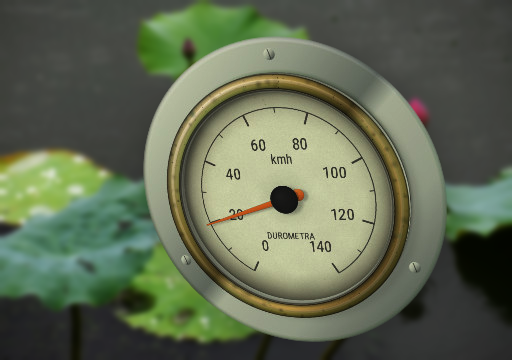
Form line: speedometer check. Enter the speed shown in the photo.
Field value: 20 km/h
